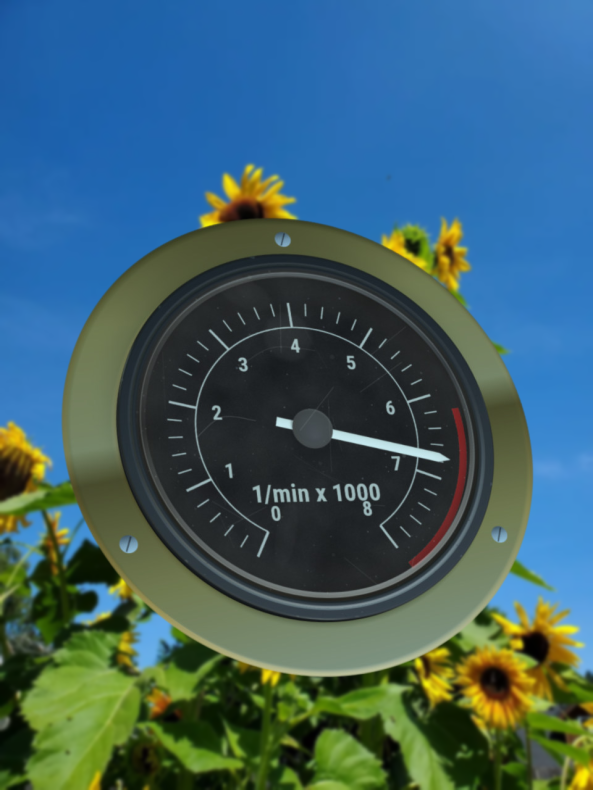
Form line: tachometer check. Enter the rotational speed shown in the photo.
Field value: 6800 rpm
